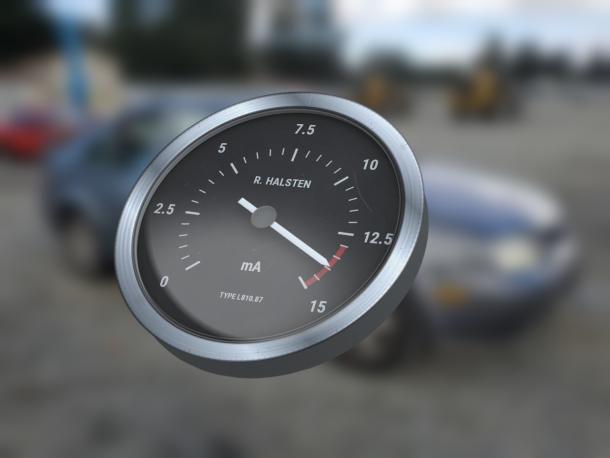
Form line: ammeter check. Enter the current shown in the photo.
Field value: 14 mA
